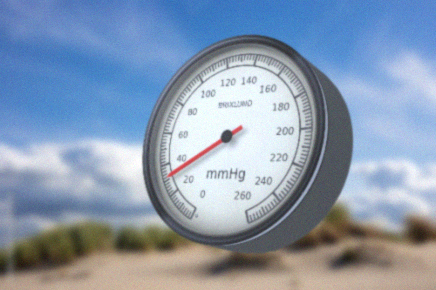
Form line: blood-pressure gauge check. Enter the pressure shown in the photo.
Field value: 30 mmHg
